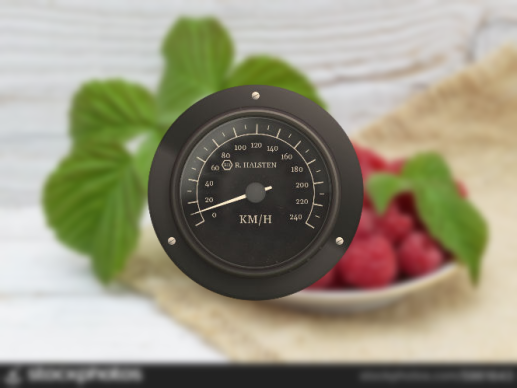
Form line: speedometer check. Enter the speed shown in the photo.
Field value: 10 km/h
